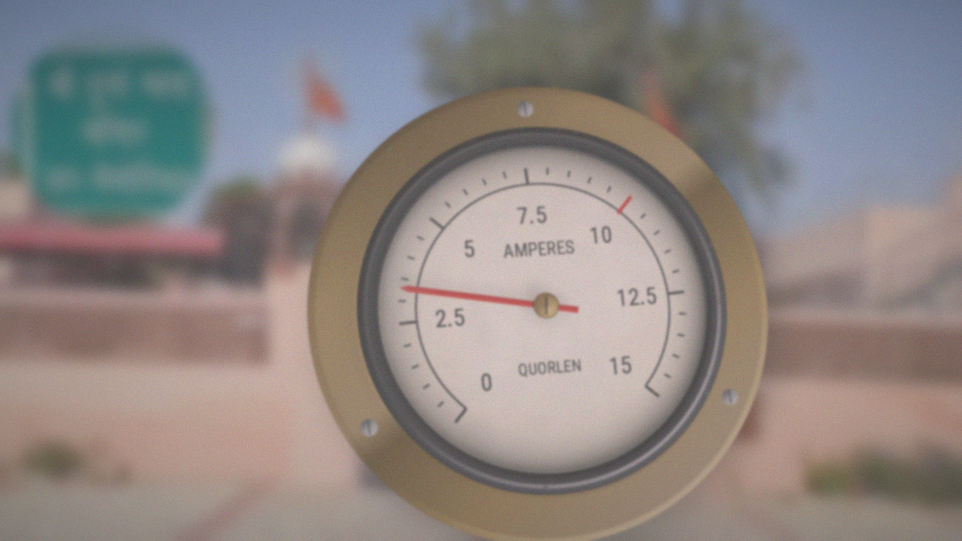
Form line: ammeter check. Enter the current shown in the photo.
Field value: 3.25 A
